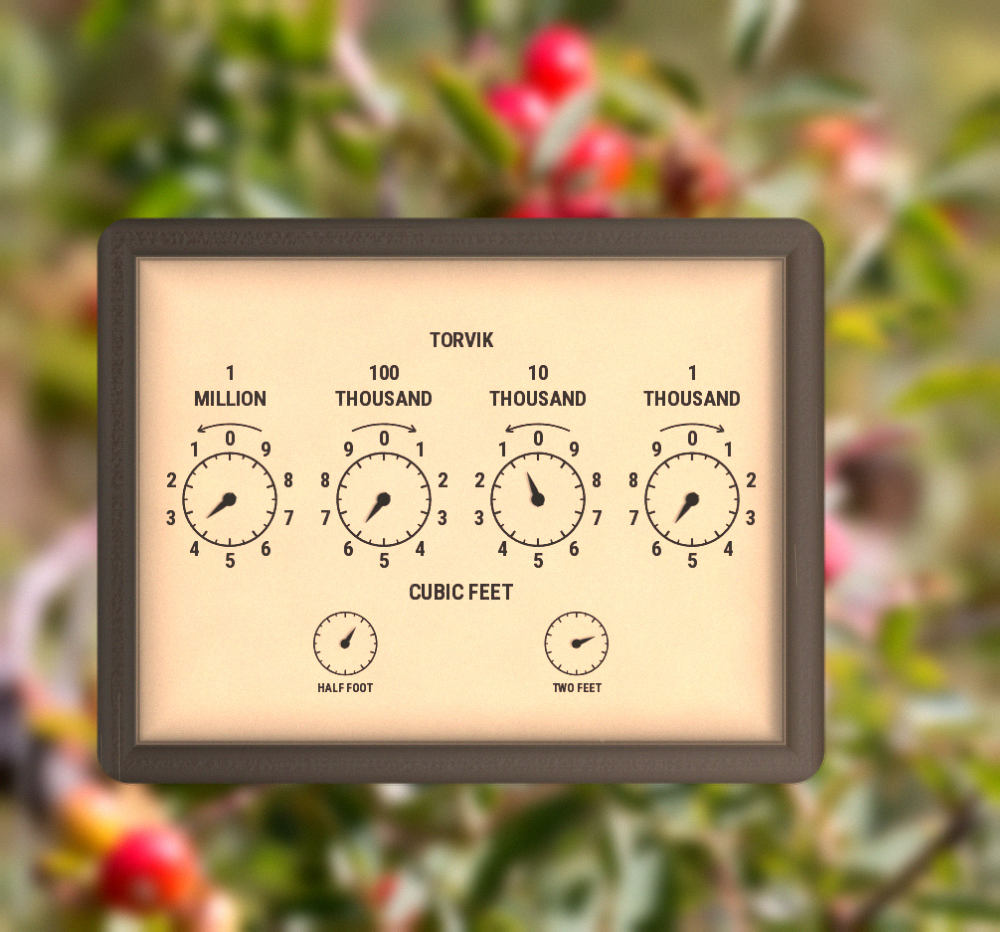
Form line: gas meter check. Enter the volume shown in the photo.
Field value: 360600 ft³
